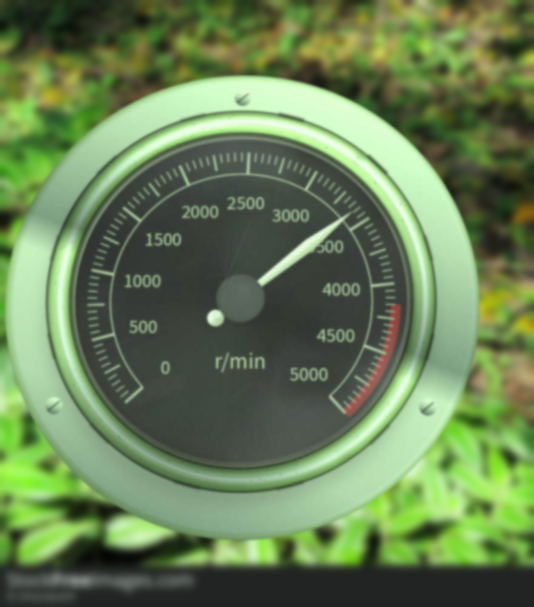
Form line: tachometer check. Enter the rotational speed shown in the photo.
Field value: 3400 rpm
